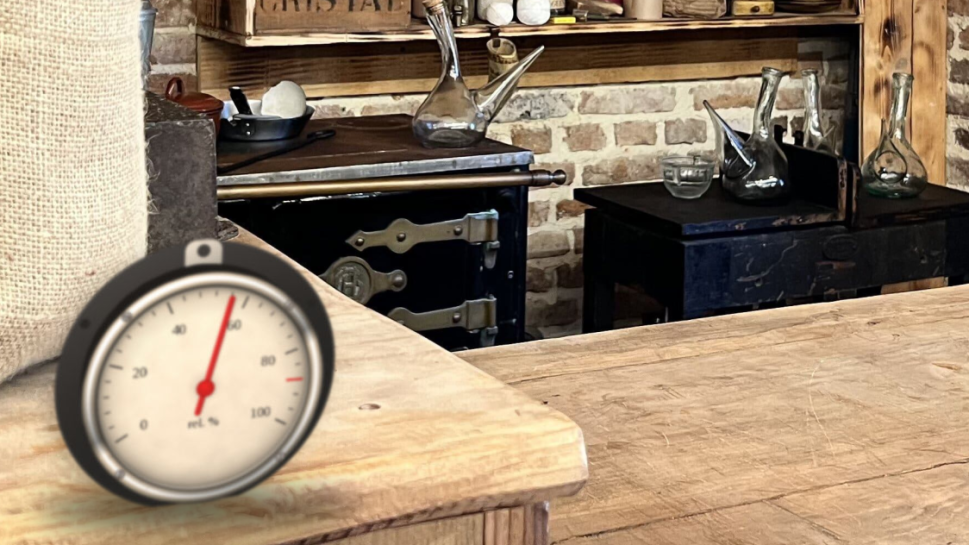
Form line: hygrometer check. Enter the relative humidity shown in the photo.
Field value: 56 %
